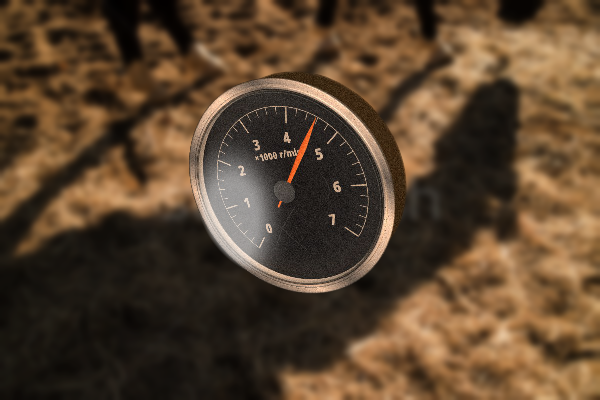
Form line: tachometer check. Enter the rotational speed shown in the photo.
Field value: 4600 rpm
